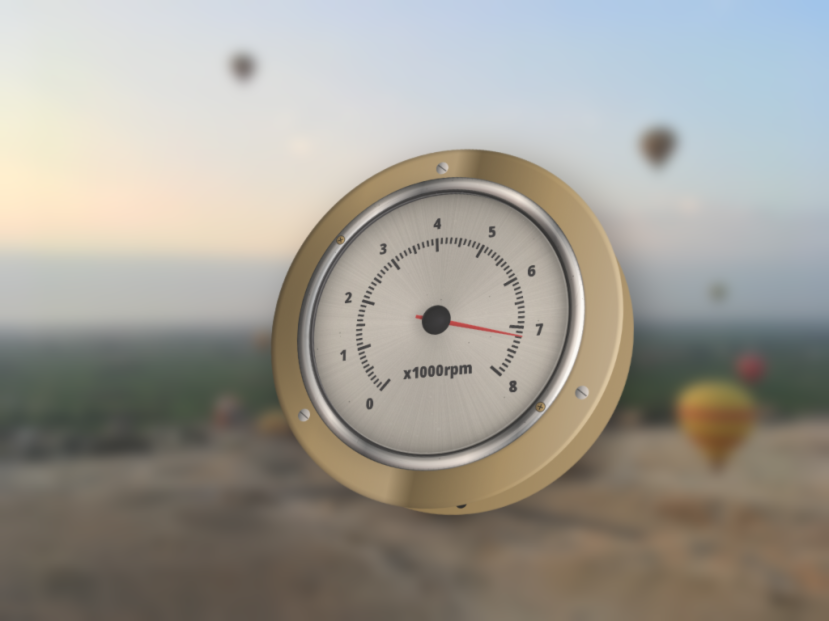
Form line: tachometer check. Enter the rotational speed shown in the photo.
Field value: 7200 rpm
